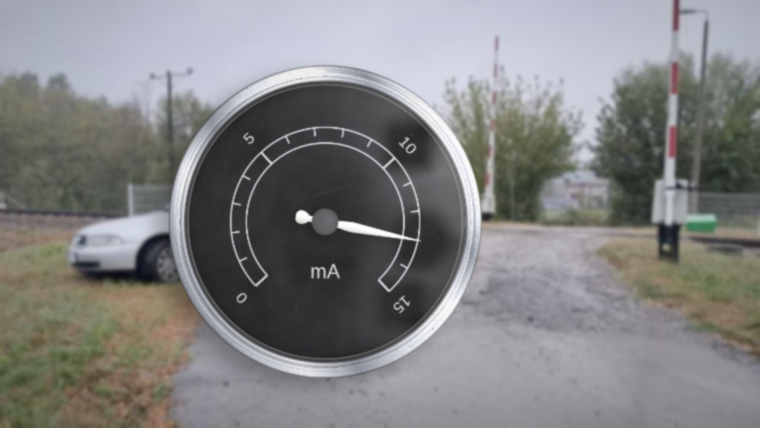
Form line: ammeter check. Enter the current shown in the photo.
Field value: 13 mA
